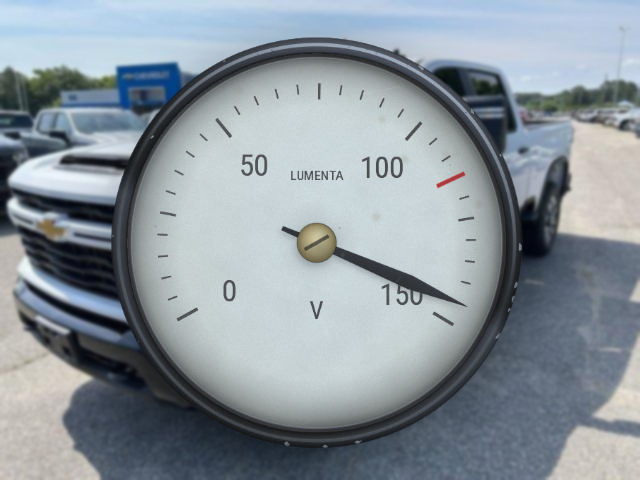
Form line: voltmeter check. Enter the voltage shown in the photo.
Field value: 145 V
